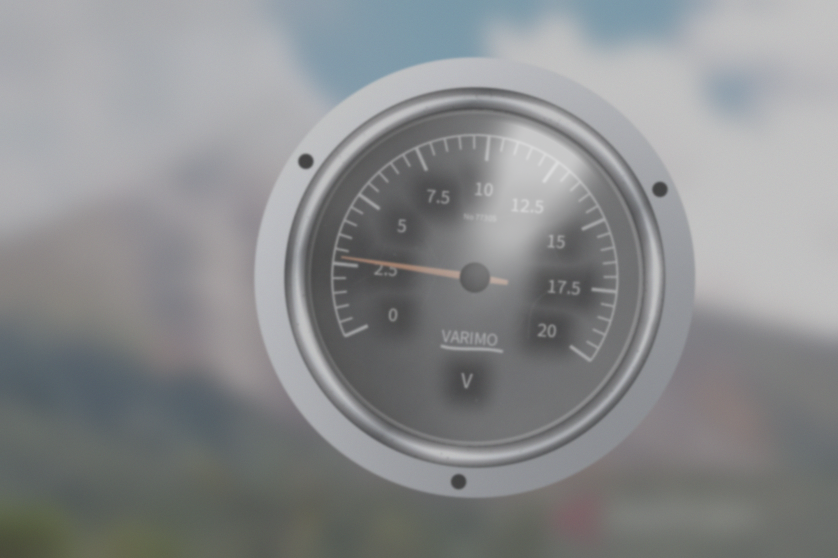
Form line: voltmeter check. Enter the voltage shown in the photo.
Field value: 2.75 V
